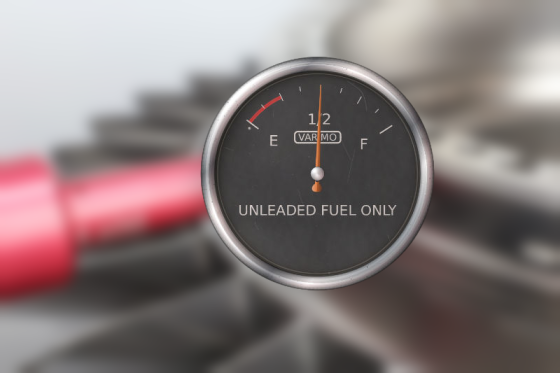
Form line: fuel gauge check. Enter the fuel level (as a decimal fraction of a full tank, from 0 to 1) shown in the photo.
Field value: 0.5
